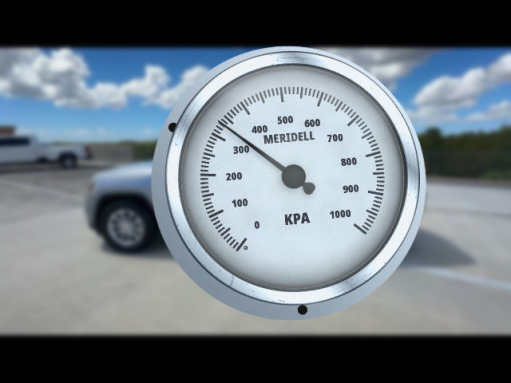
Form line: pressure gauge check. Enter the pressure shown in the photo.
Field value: 330 kPa
